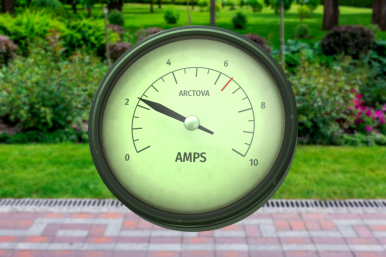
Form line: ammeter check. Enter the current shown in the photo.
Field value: 2.25 A
